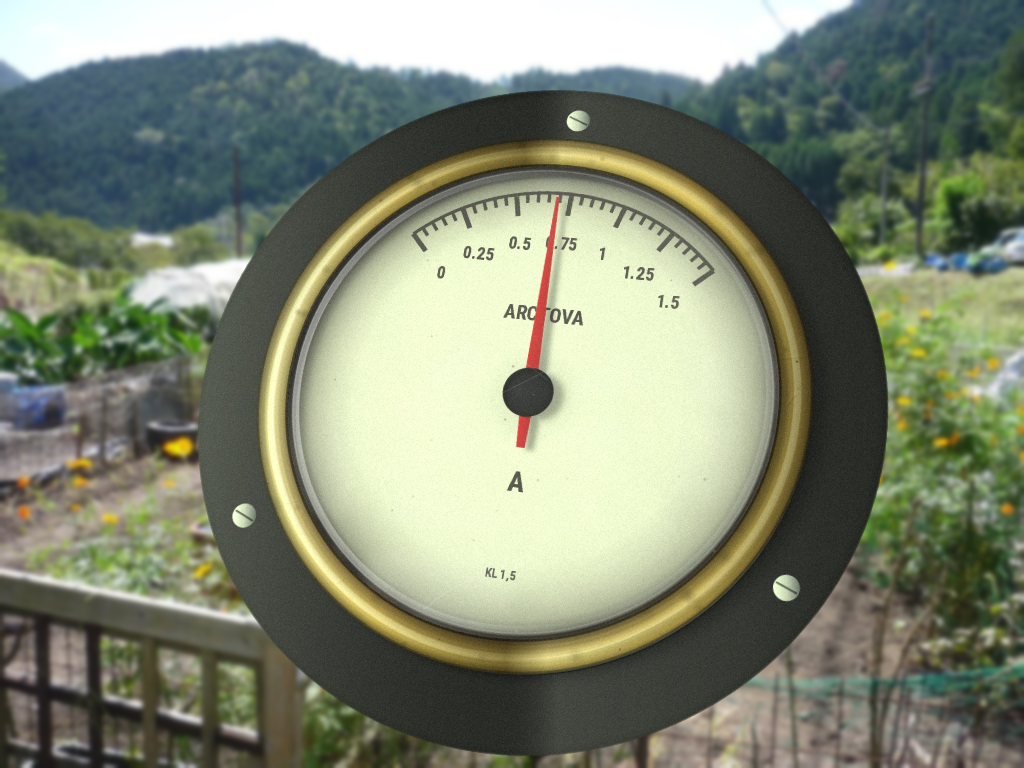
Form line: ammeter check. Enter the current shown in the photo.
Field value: 0.7 A
